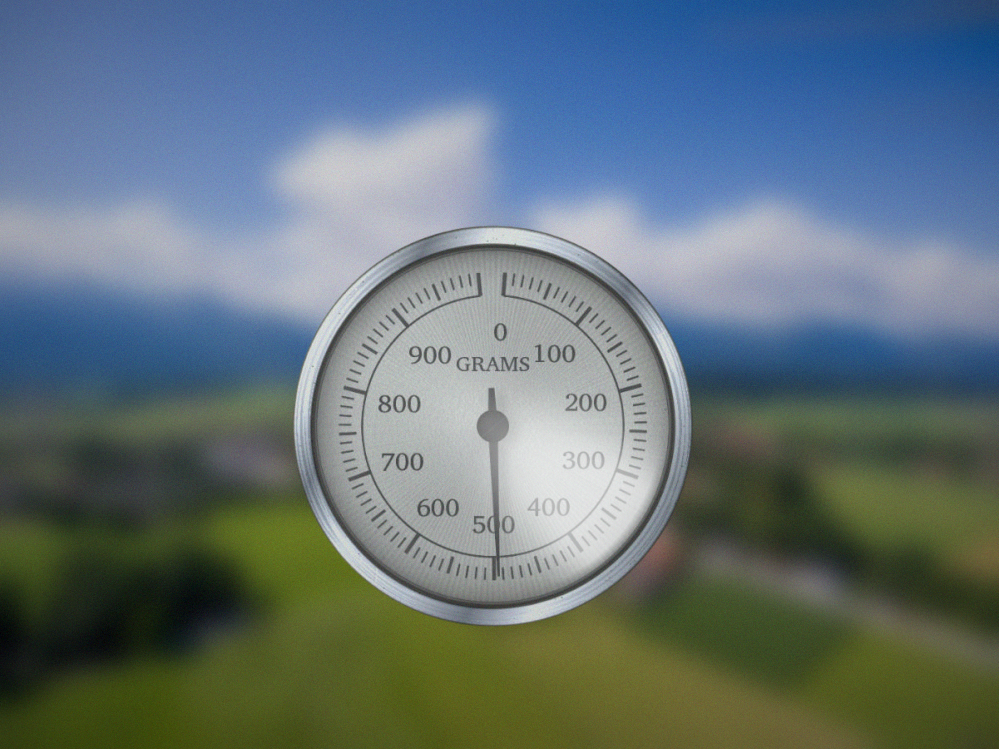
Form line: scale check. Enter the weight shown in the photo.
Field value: 495 g
